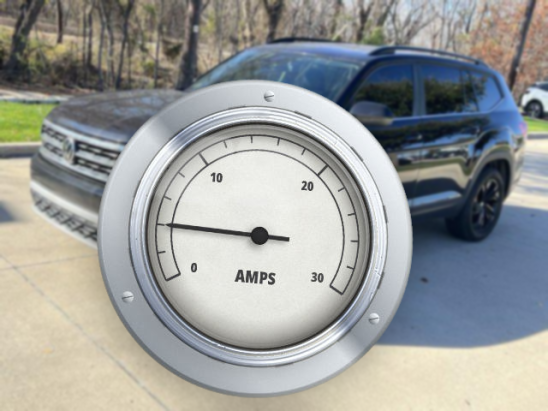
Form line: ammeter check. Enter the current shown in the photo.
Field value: 4 A
